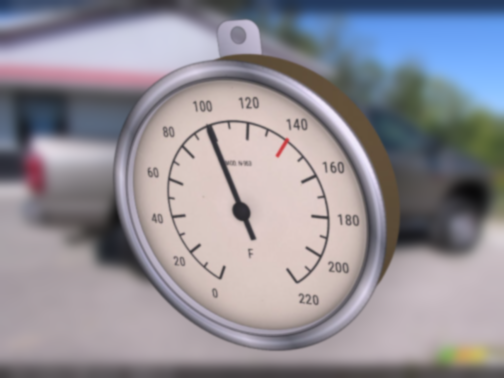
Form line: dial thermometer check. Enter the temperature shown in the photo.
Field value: 100 °F
